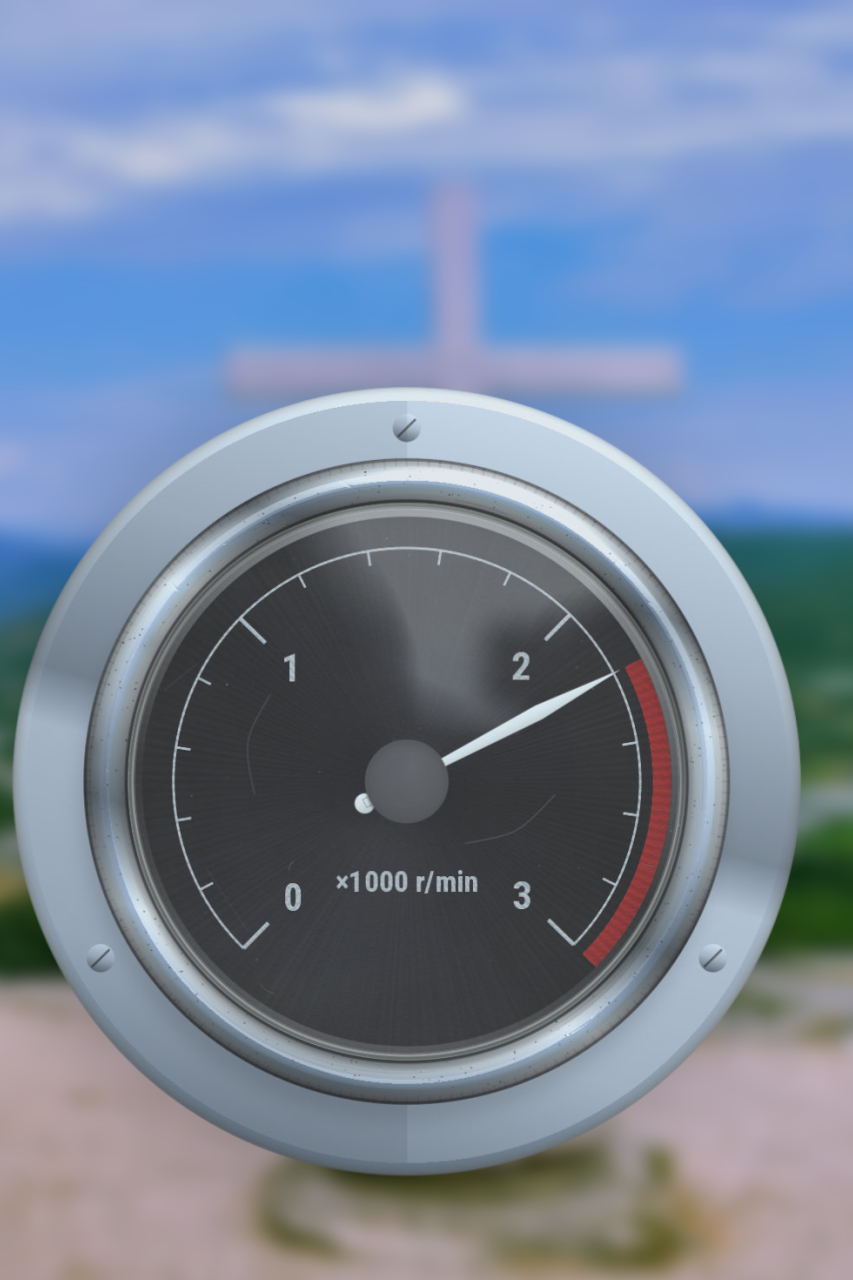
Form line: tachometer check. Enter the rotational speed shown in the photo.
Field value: 2200 rpm
